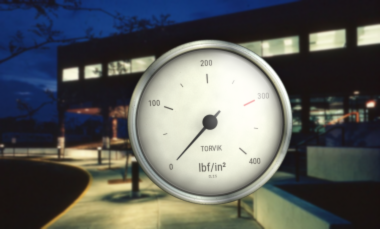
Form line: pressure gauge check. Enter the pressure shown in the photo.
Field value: 0 psi
